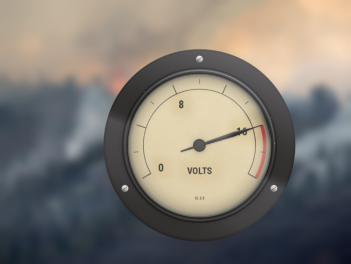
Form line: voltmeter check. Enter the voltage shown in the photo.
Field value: 16 V
